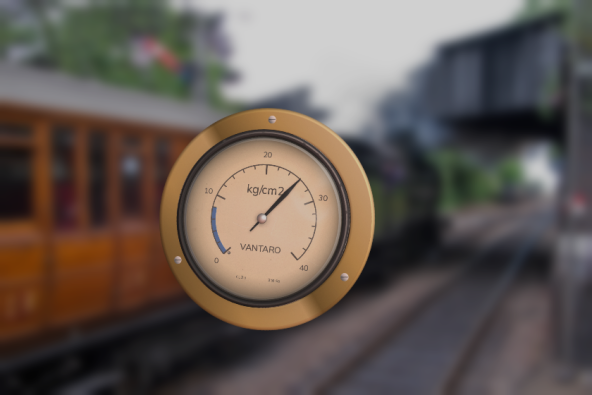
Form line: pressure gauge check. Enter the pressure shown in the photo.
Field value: 26 kg/cm²
